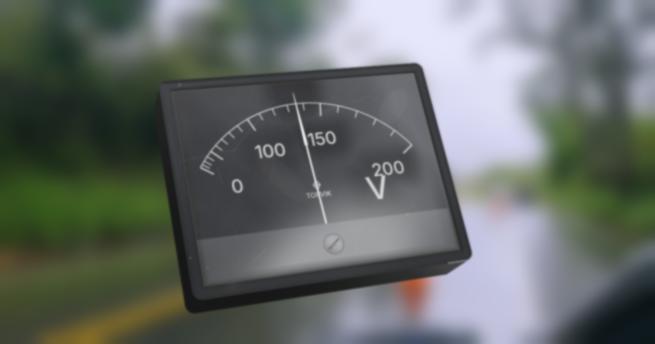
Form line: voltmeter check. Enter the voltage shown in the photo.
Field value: 135 V
